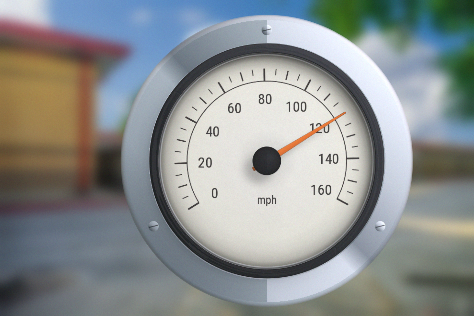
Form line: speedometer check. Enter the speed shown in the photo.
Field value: 120 mph
